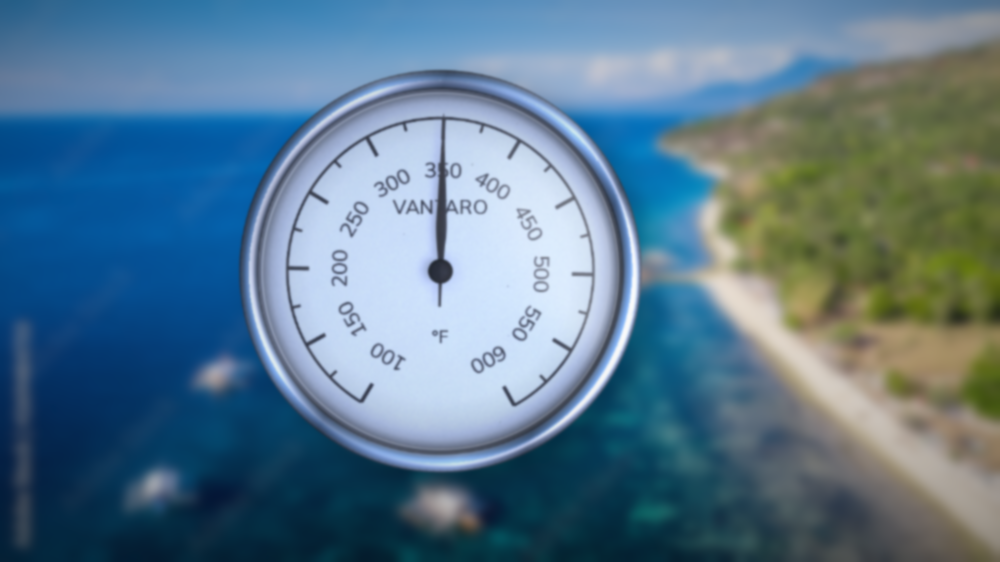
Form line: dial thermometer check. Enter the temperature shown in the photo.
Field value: 350 °F
